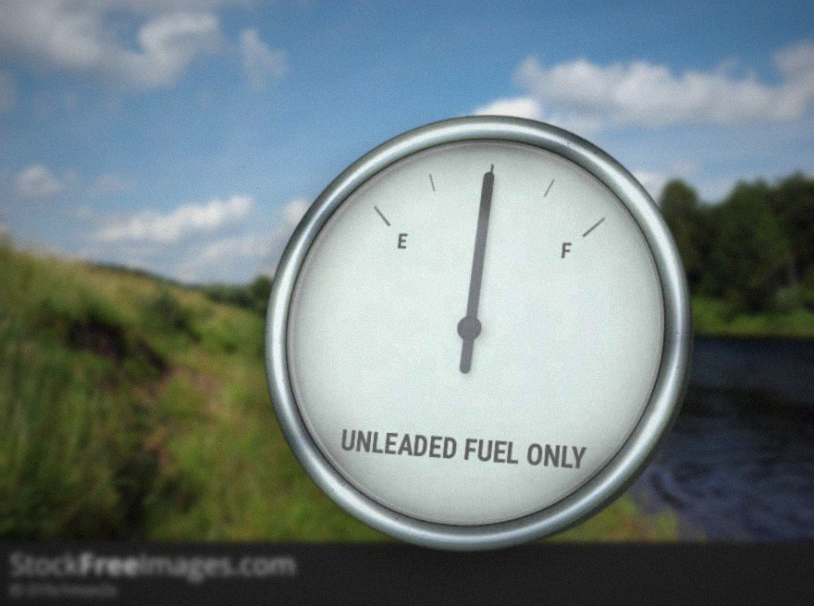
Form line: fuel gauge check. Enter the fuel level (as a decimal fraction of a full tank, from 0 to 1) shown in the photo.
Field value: 0.5
